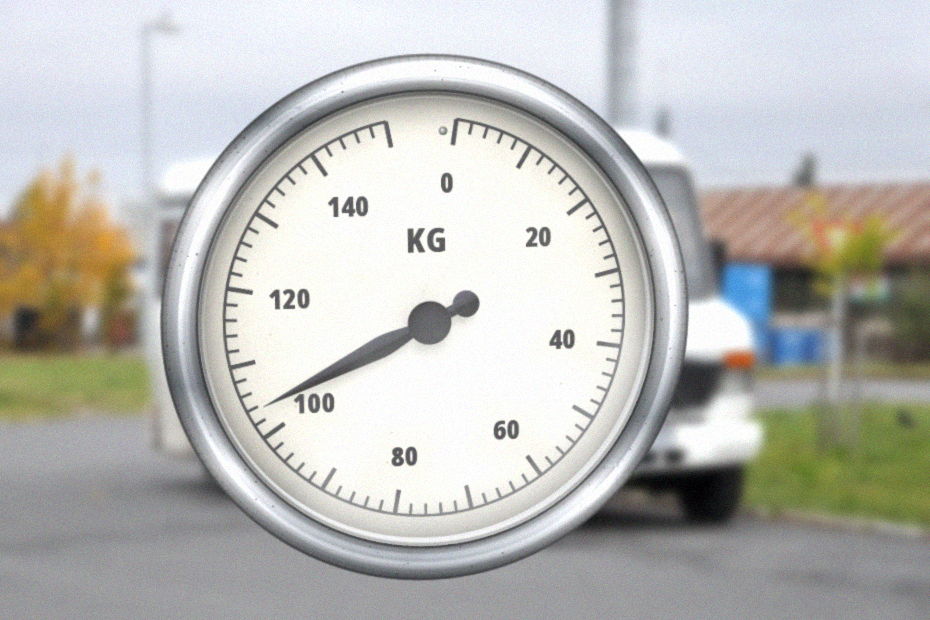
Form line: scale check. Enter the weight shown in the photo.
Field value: 104 kg
